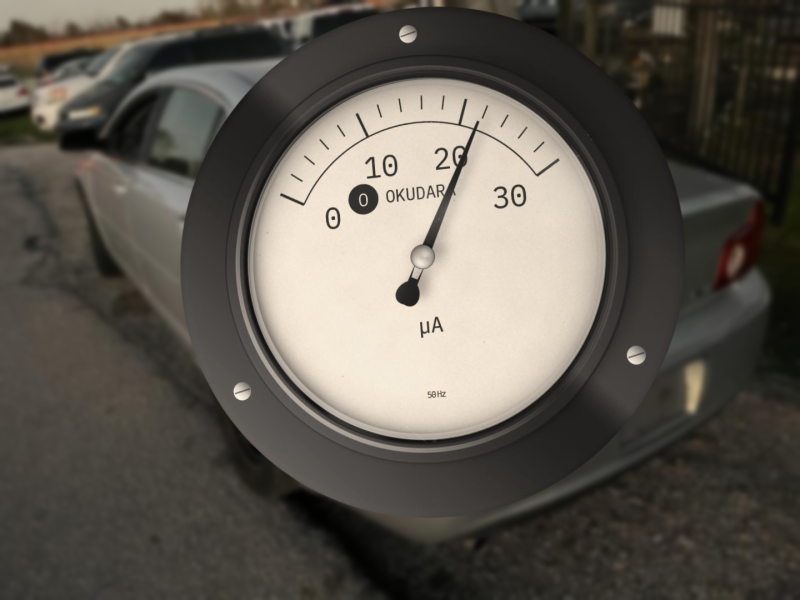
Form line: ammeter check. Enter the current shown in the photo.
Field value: 22 µA
